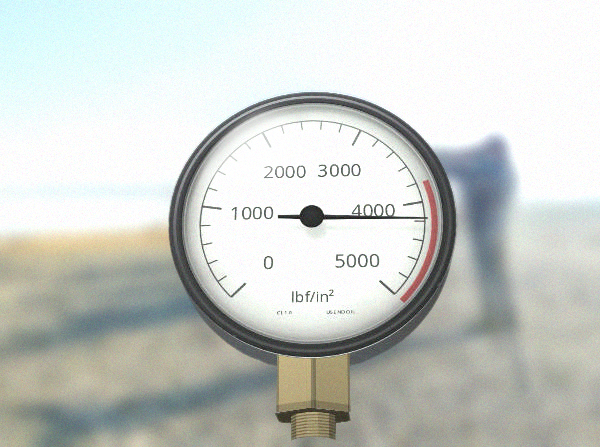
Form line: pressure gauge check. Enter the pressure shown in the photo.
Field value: 4200 psi
